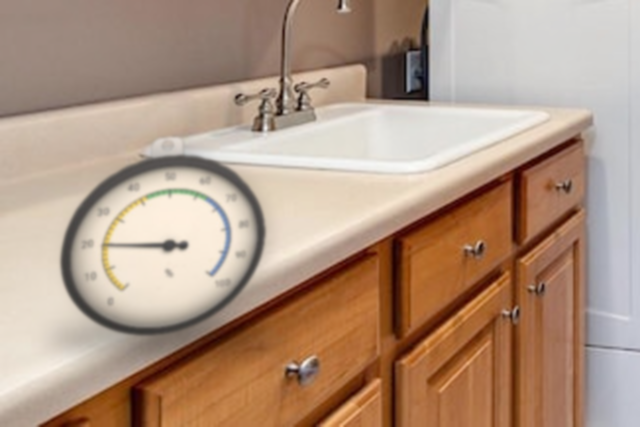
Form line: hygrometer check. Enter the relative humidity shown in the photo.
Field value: 20 %
